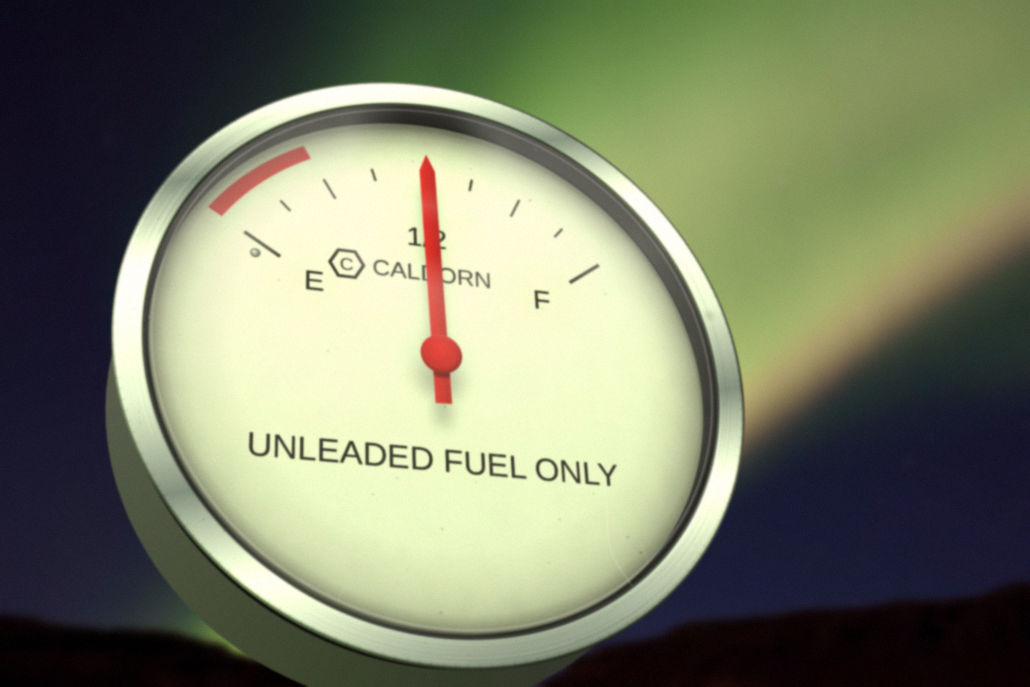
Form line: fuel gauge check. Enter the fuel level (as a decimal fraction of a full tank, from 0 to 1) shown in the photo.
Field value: 0.5
